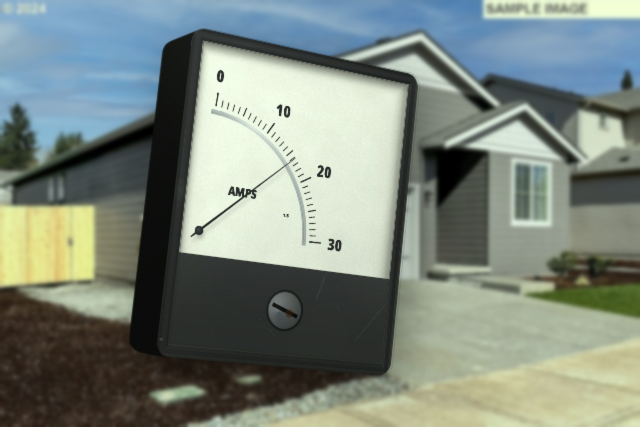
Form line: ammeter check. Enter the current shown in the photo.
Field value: 16 A
